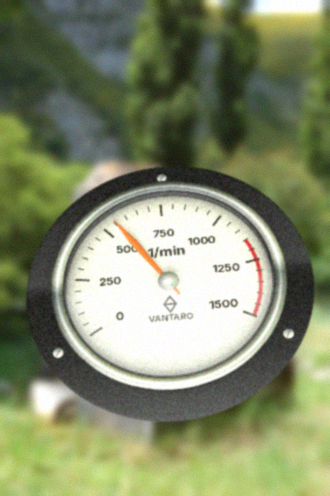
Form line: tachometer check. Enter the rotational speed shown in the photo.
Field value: 550 rpm
